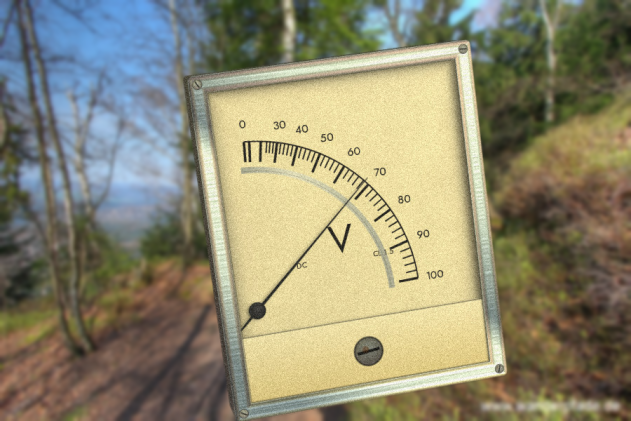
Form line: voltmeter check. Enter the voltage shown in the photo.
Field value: 68 V
